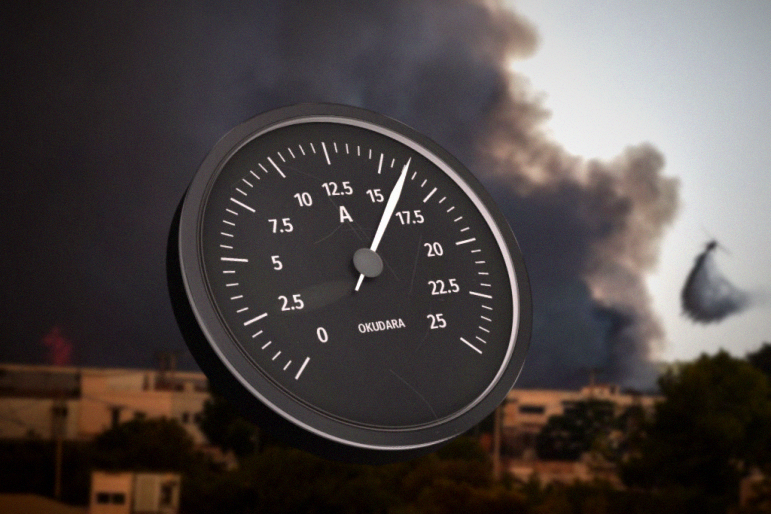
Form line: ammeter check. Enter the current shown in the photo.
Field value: 16 A
